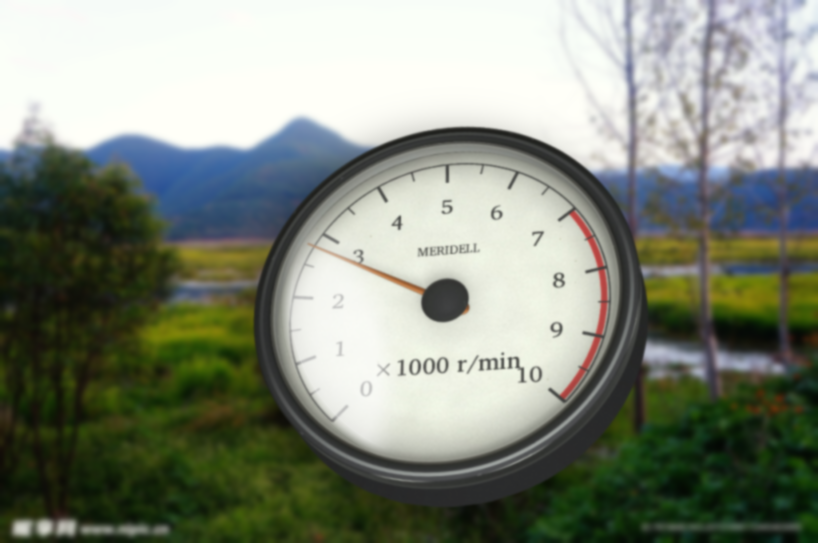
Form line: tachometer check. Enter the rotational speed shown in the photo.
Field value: 2750 rpm
